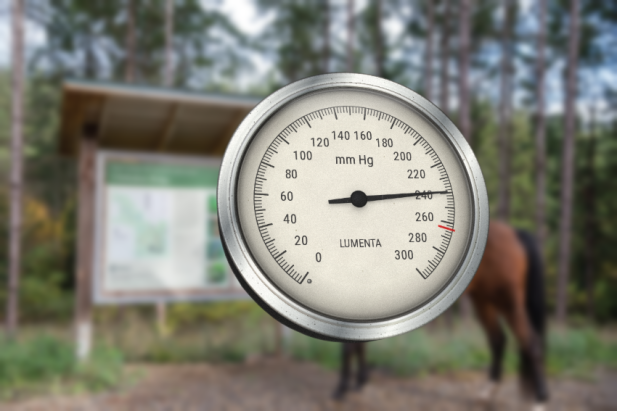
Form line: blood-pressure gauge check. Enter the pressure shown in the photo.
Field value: 240 mmHg
